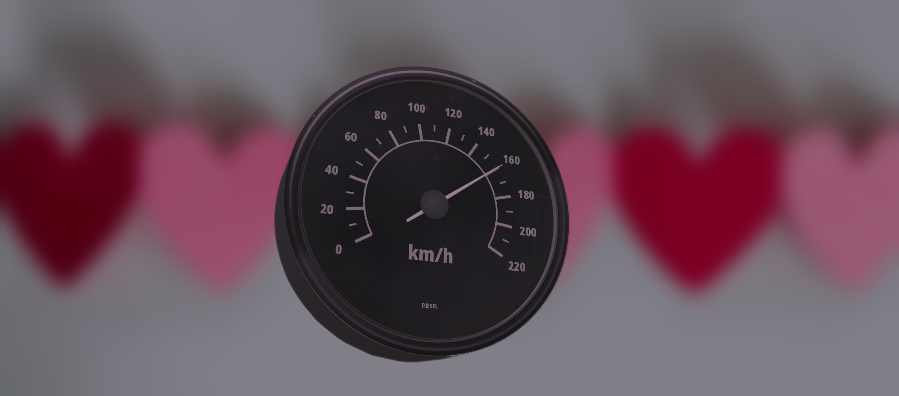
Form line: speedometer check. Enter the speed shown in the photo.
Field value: 160 km/h
